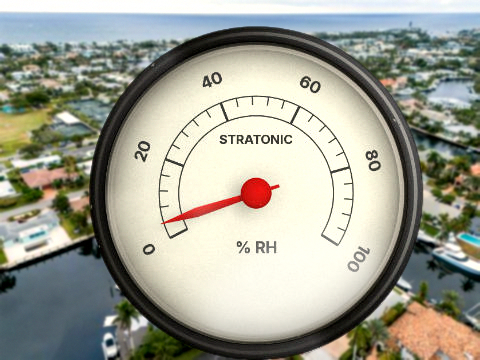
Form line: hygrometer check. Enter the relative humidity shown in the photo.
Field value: 4 %
